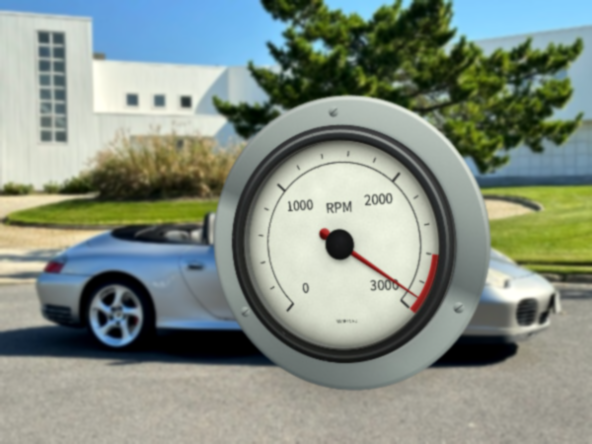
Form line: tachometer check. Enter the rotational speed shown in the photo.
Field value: 2900 rpm
